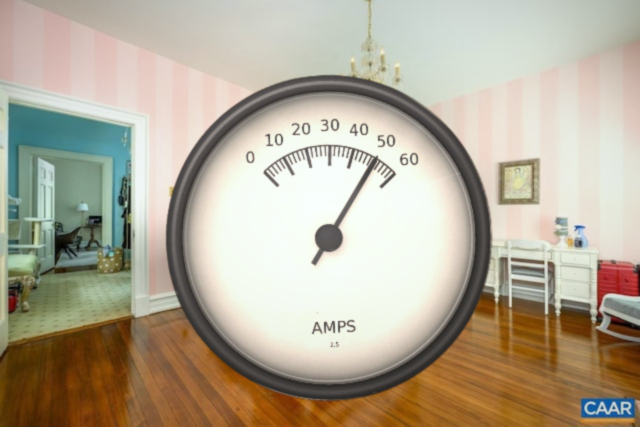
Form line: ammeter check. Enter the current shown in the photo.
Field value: 50 A
